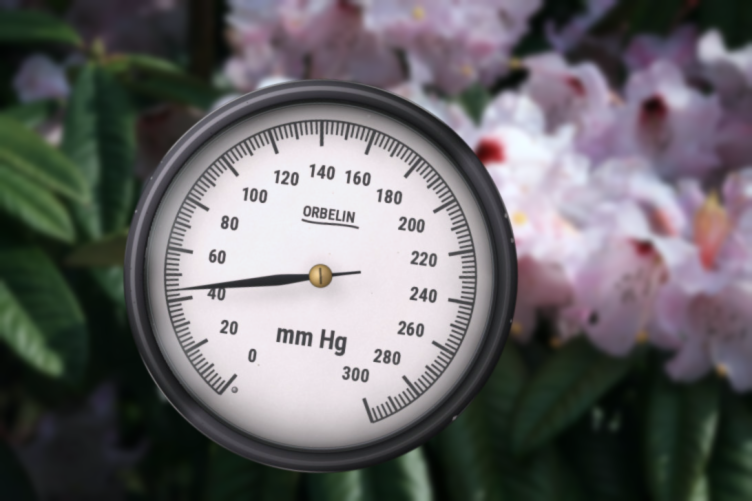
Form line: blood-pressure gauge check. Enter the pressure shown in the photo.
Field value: 44 mmHg
